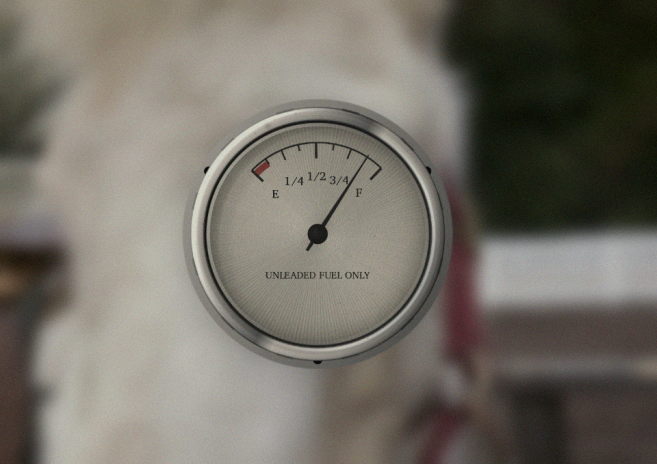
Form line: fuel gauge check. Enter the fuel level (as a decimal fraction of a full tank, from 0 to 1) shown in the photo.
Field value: 0.875
